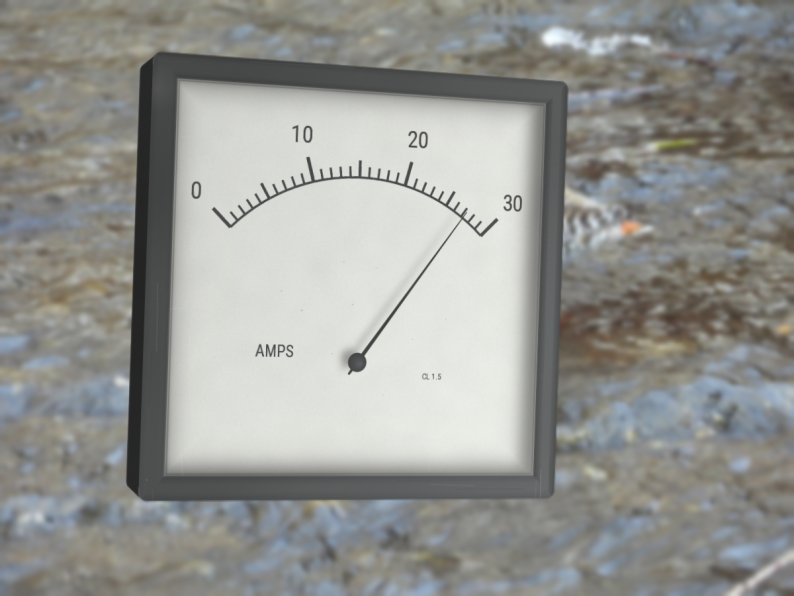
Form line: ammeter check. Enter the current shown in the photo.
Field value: 27 A
